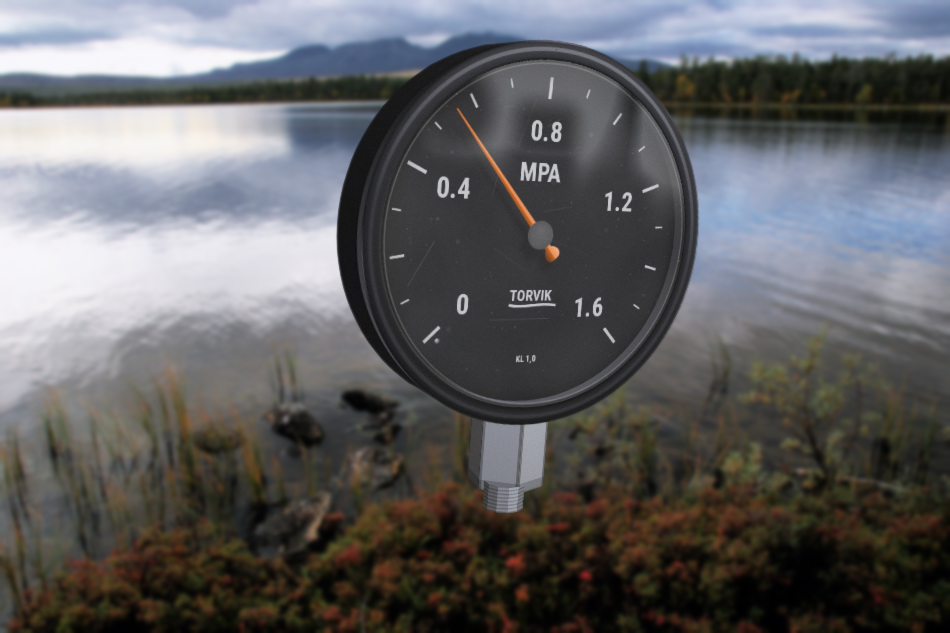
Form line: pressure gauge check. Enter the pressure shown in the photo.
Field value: 0.55 MPa
